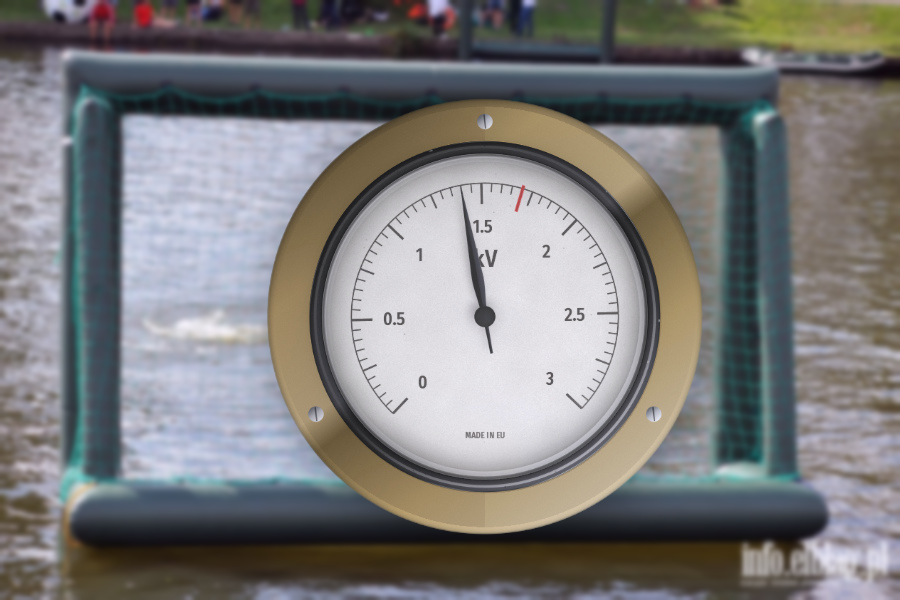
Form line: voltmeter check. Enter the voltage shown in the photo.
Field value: 1.4 kV
